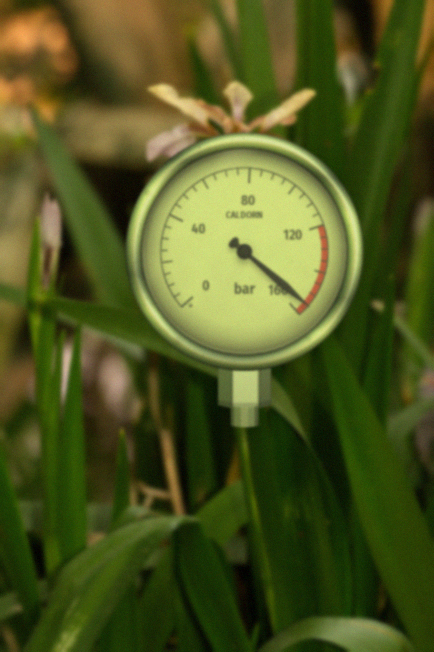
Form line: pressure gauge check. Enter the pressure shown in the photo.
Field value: 155 bar
